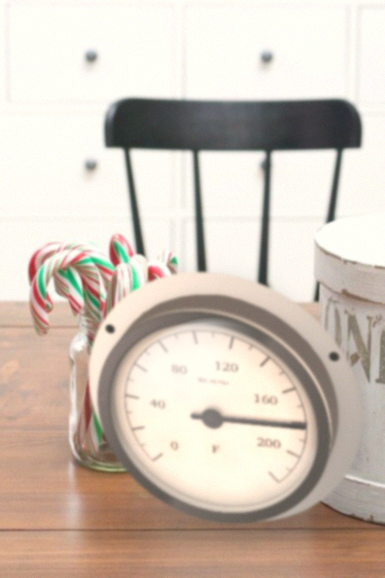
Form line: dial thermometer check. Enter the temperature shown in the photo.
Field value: 180 °F
